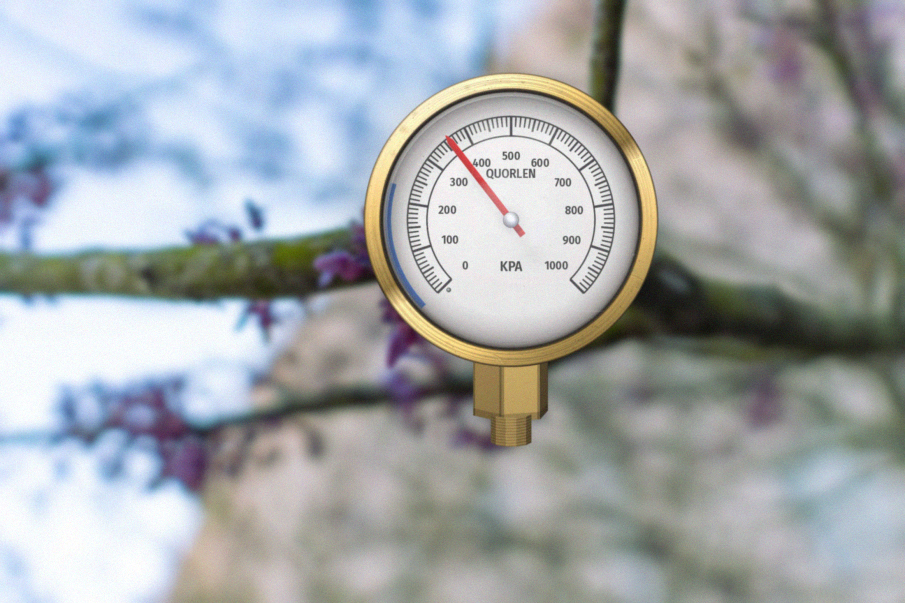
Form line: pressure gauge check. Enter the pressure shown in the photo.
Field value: 360 kPa
